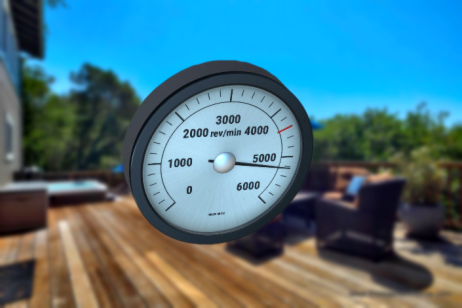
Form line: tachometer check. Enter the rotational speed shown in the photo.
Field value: 5200 rpm
